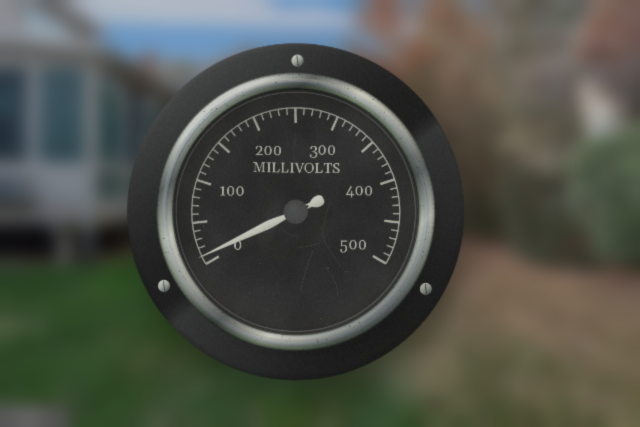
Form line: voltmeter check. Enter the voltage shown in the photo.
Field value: 10 mV
